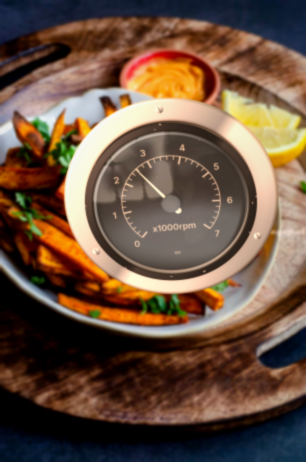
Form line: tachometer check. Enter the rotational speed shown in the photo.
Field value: 2600 rpm
